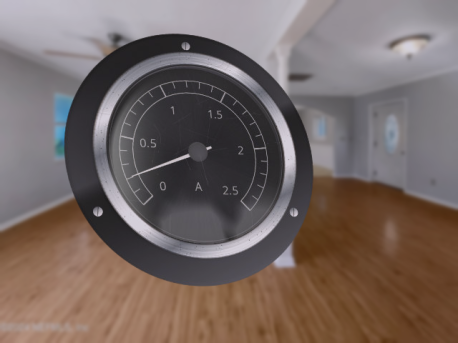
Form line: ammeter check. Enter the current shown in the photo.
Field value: 0.2 A
